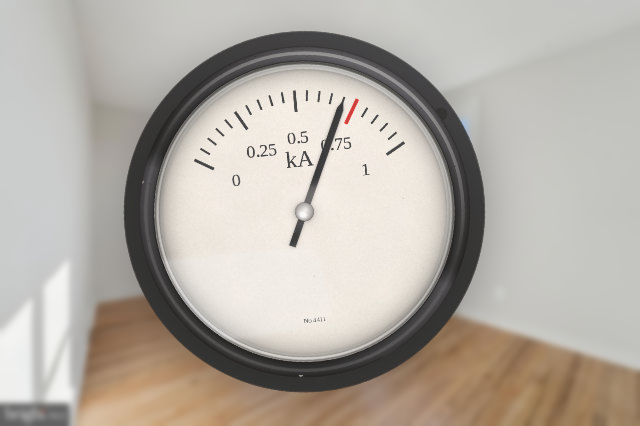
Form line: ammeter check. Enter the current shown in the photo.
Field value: 0.7 kA
